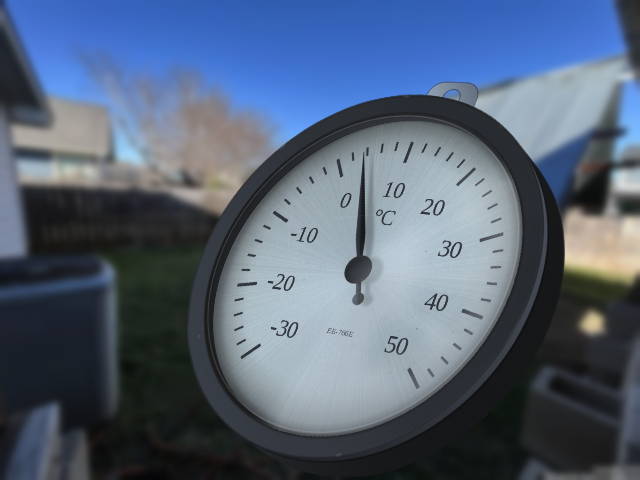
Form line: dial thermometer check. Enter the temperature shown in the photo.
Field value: 4 °C
